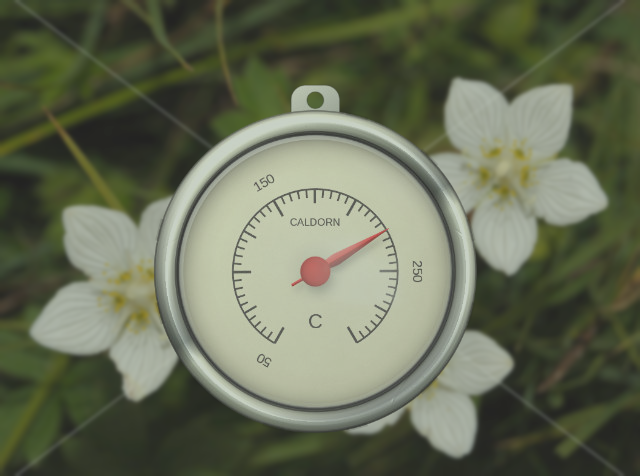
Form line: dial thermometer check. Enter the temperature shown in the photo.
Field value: 225 °C
